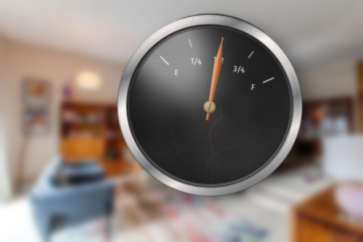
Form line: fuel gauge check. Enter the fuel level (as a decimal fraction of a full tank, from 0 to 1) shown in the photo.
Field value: 0.5
